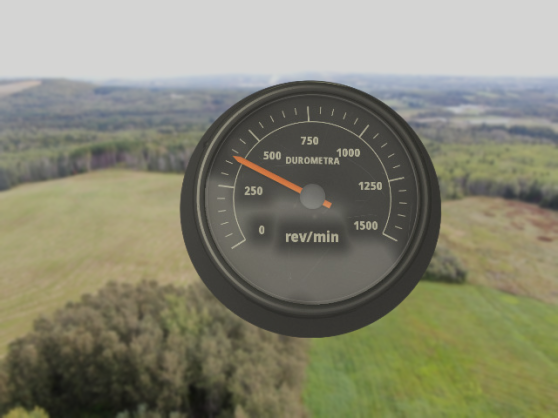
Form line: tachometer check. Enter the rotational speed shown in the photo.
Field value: 375 rpm
